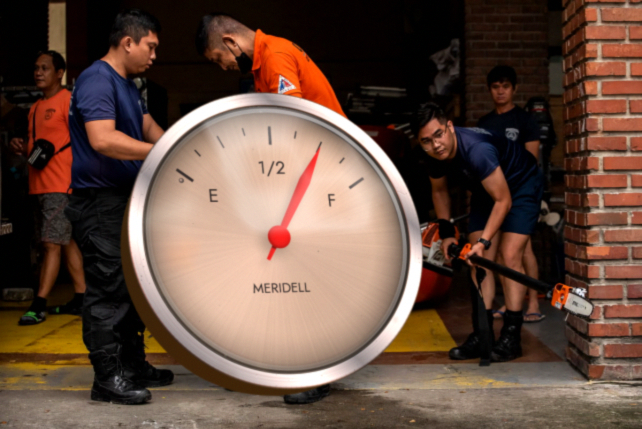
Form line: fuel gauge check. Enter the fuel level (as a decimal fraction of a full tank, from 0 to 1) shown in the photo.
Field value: 0.75
